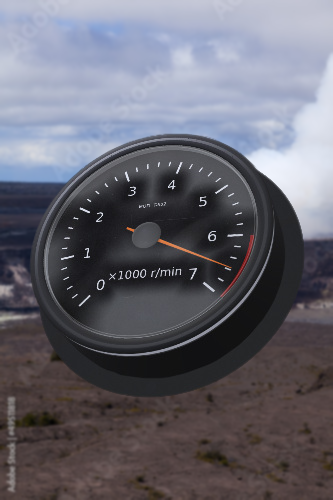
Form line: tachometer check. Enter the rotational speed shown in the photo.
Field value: 6600 rpm
